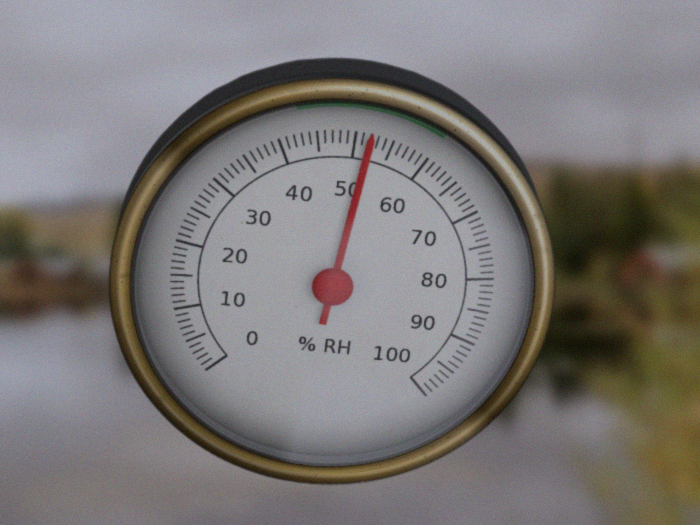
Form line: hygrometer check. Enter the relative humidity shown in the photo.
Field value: 52 %
